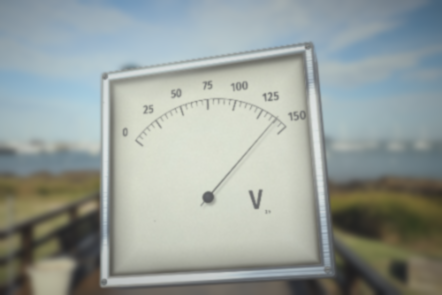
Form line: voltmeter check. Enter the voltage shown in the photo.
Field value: 140 V
